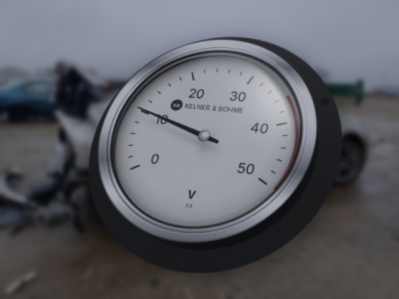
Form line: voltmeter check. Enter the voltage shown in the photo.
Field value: 10 V
